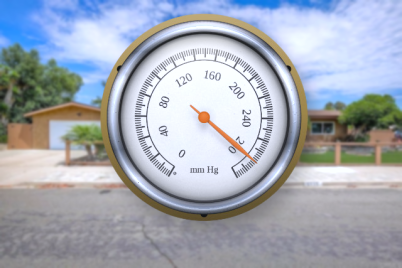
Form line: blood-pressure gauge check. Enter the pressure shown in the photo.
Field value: 280 mmHg
